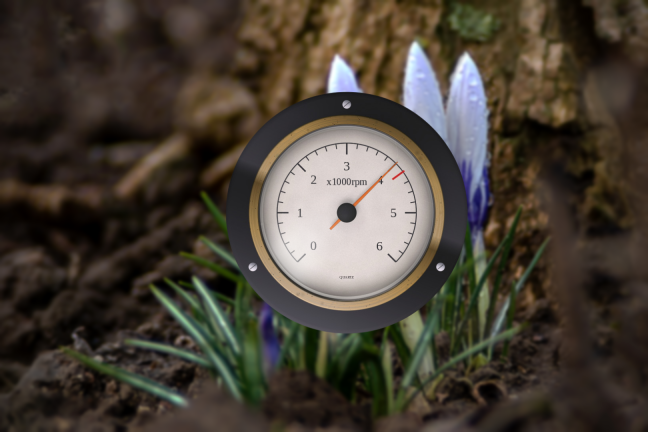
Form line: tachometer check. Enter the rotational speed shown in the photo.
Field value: 4000 rpm
